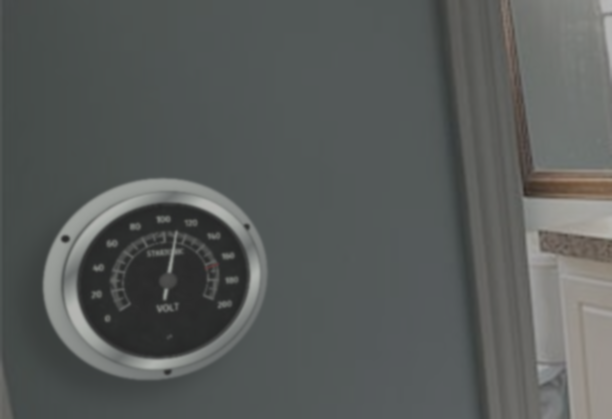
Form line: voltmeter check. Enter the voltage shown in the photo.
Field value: 110 V
